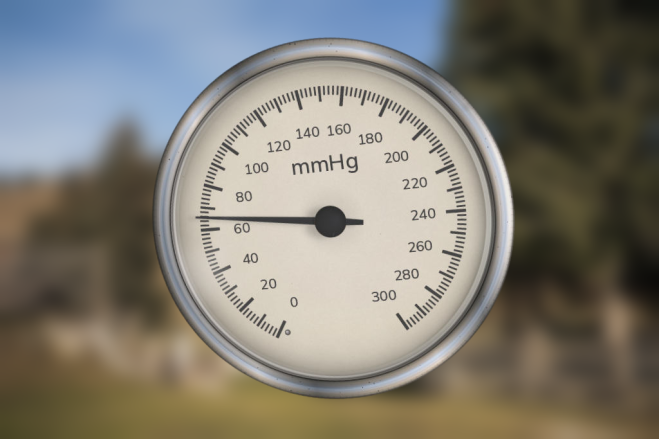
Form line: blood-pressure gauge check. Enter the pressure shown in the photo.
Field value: 66 mmHg
